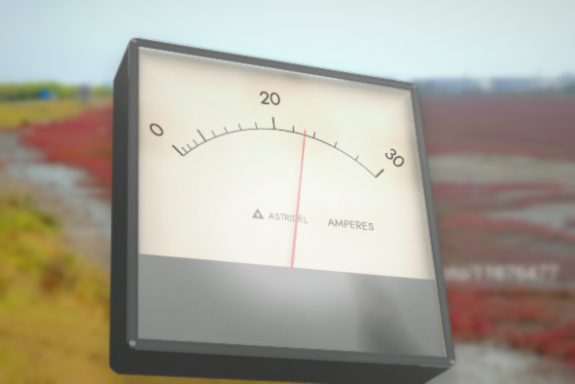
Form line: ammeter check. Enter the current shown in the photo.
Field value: 23 A
